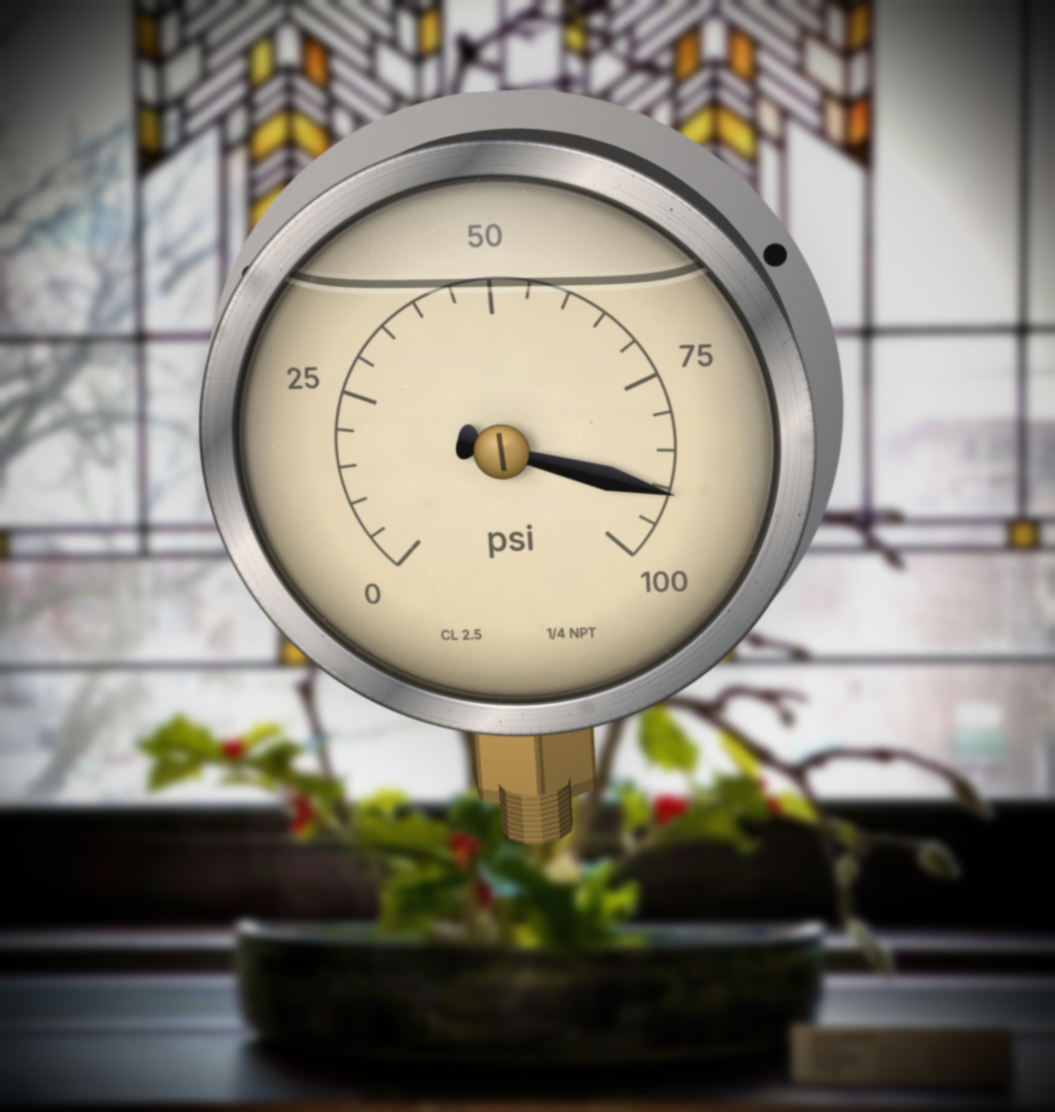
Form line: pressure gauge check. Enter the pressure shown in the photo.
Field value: 90 psi
